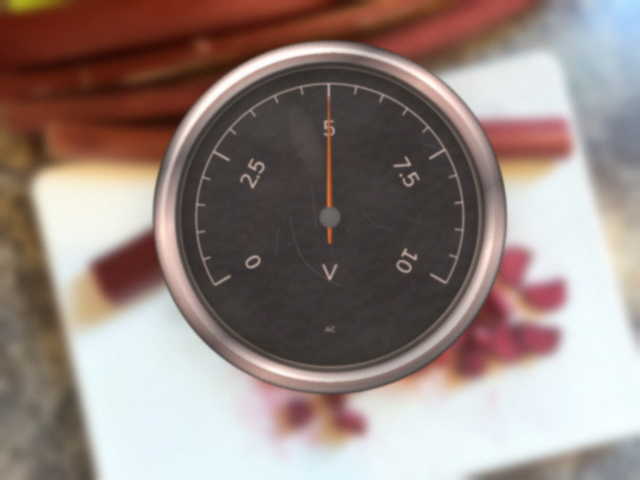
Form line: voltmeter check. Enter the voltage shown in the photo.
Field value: 5 V
